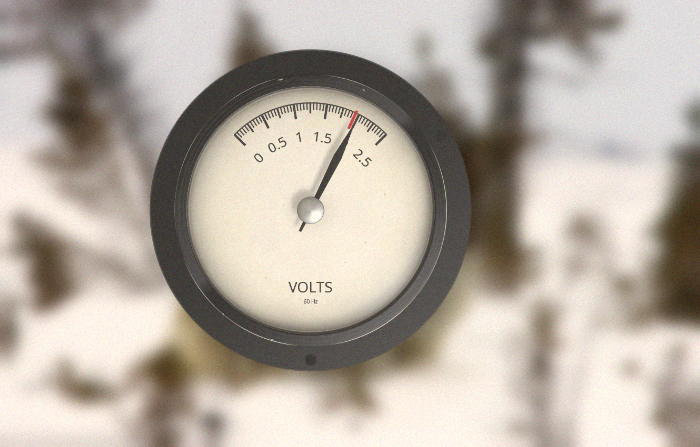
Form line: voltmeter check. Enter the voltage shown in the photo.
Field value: 2 V
